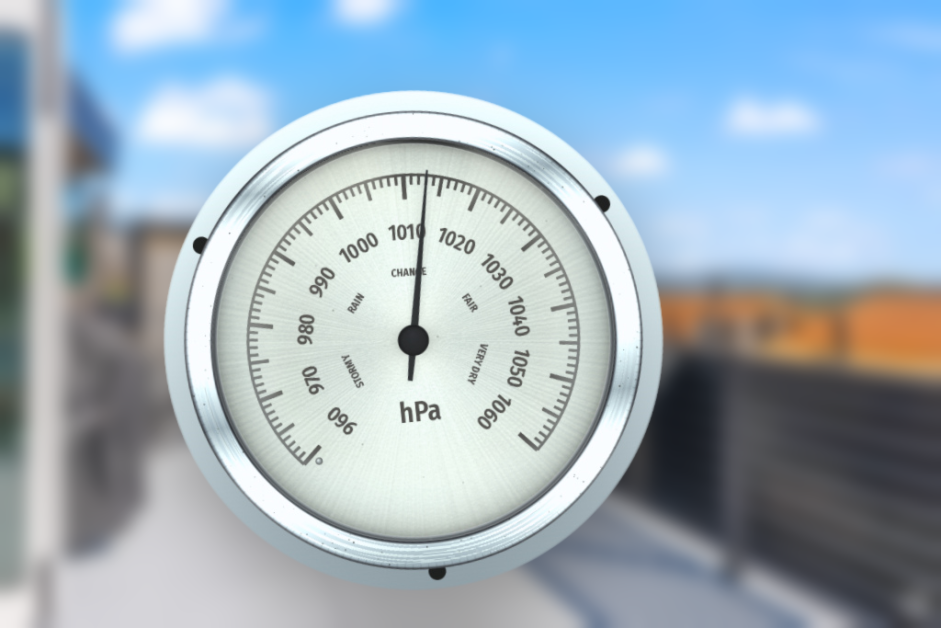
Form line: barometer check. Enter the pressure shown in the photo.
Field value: 1013 hPa
